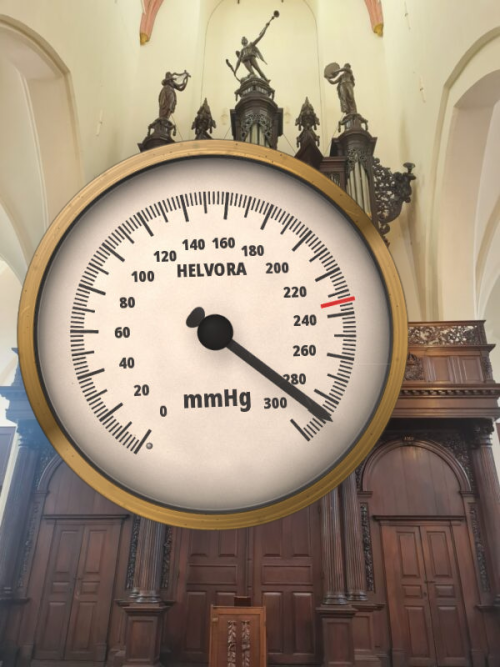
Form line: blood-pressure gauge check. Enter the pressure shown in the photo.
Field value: 288 mmHg
